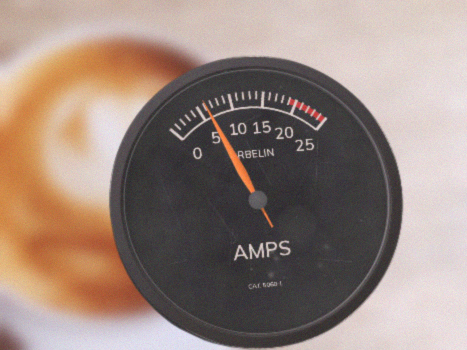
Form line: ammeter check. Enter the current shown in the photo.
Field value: 6 A
